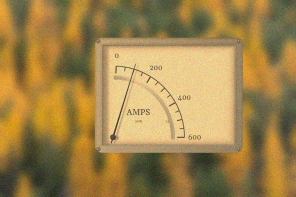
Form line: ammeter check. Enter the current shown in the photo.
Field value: 100 A
